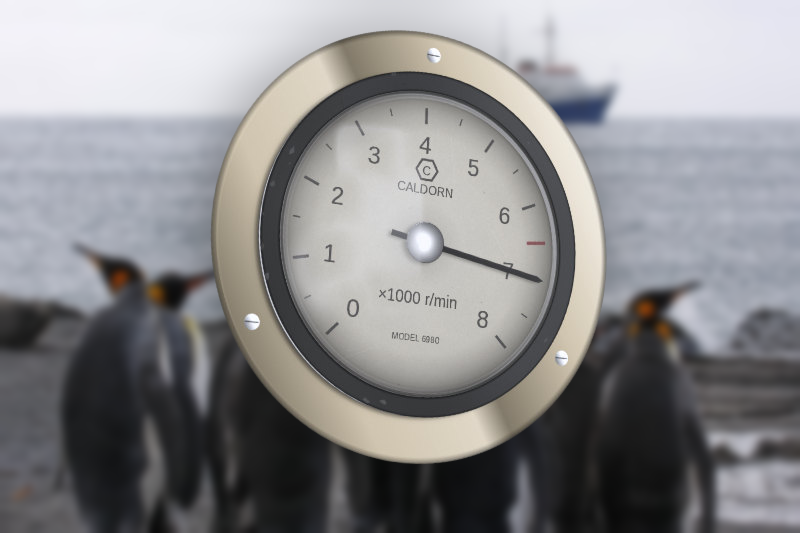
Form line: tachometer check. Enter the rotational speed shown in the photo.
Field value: 7000 rpm
